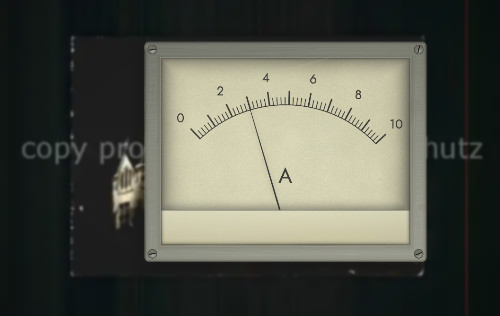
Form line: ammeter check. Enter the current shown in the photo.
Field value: 3 A
